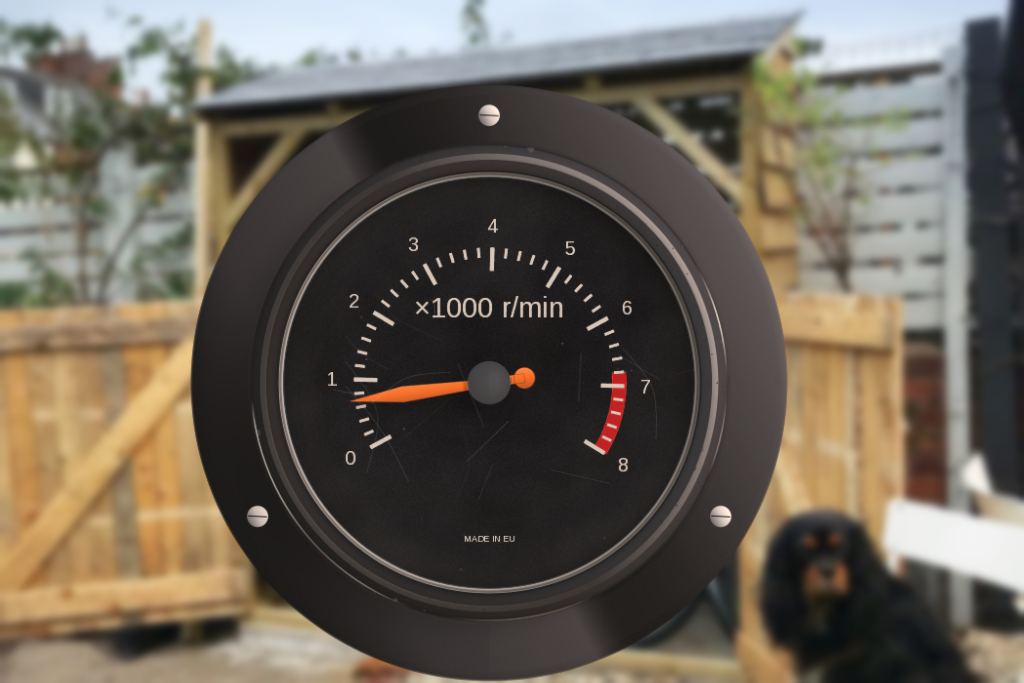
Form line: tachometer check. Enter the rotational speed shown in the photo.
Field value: 700 rpm
